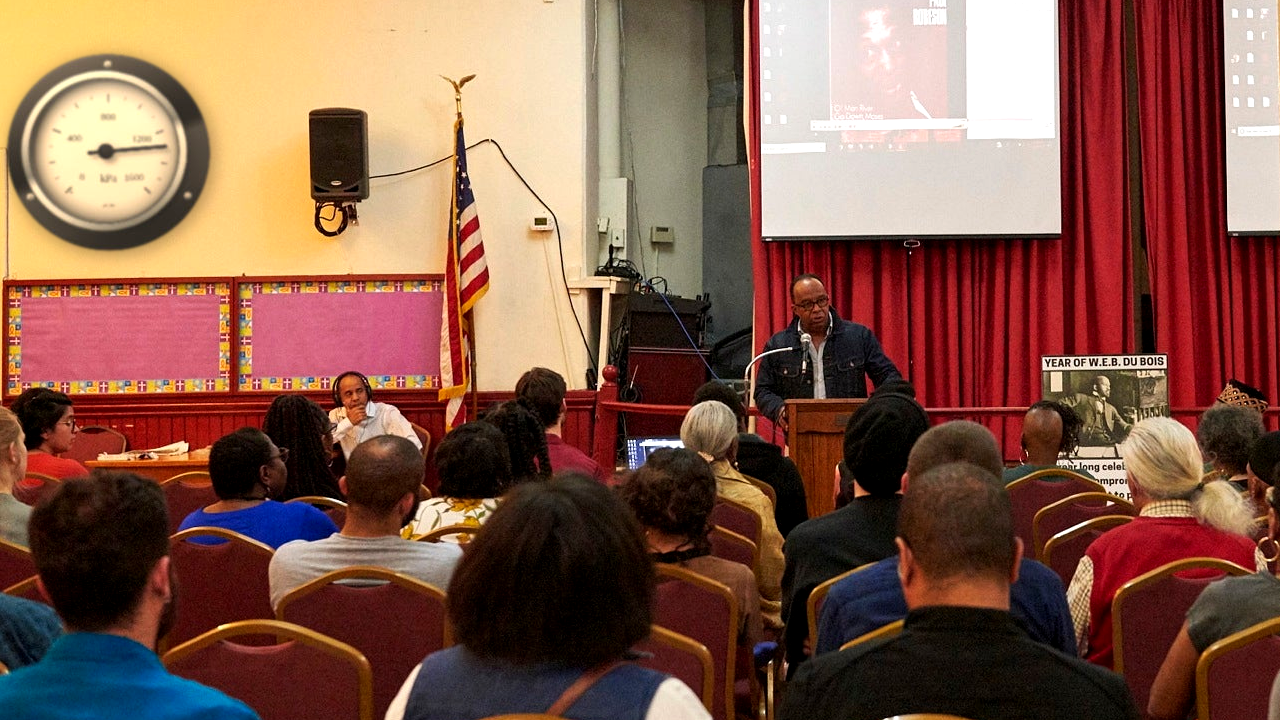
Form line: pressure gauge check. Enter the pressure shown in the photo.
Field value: 1300 kPa
